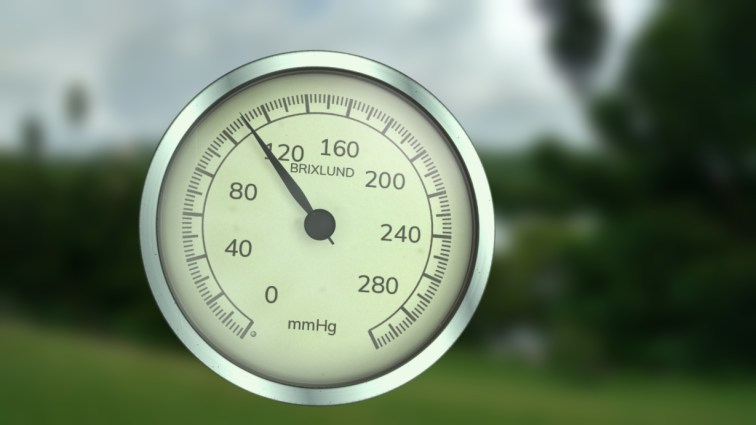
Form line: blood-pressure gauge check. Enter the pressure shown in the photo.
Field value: 110 mmHg
